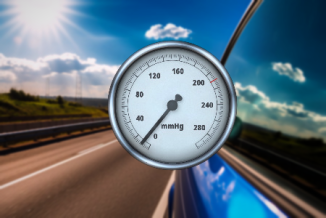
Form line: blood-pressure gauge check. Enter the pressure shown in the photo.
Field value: 10 mmHg
